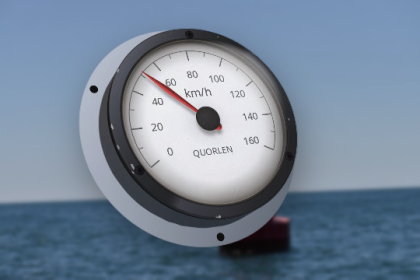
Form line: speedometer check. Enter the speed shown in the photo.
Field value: 50 km/h
